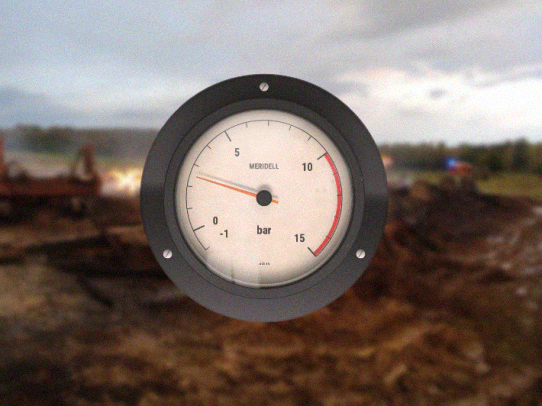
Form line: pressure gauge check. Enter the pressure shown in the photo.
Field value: 2.5 bar
